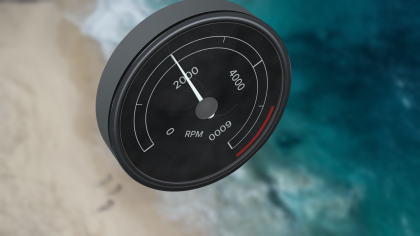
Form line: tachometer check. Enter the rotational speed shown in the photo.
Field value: 2000 rpm
